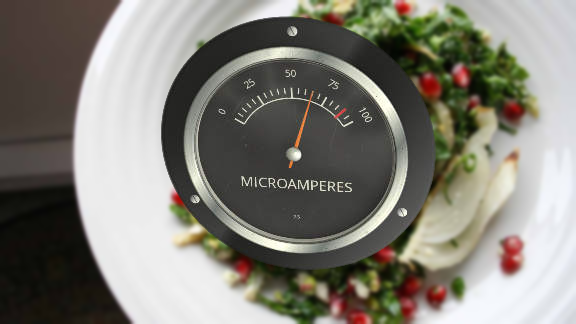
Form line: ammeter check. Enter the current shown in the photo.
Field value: 65 µA
